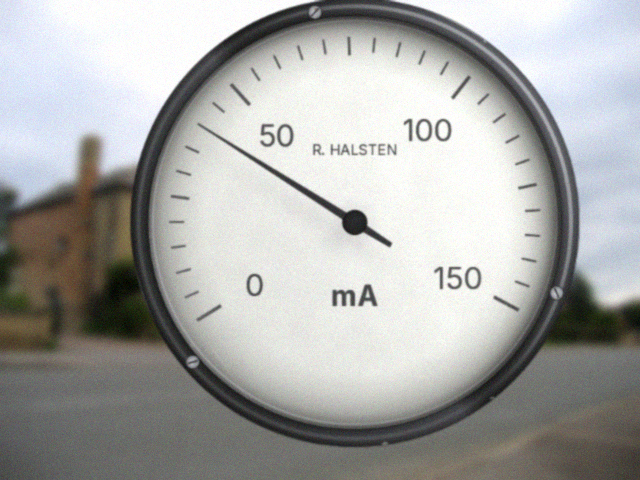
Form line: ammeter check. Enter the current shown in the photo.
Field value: 40 mA
